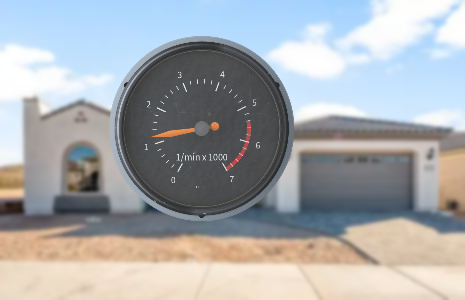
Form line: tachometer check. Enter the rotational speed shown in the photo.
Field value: 1200 rpm
